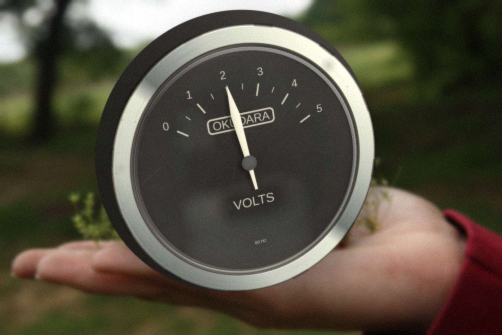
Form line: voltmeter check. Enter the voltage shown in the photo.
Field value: 2 V
